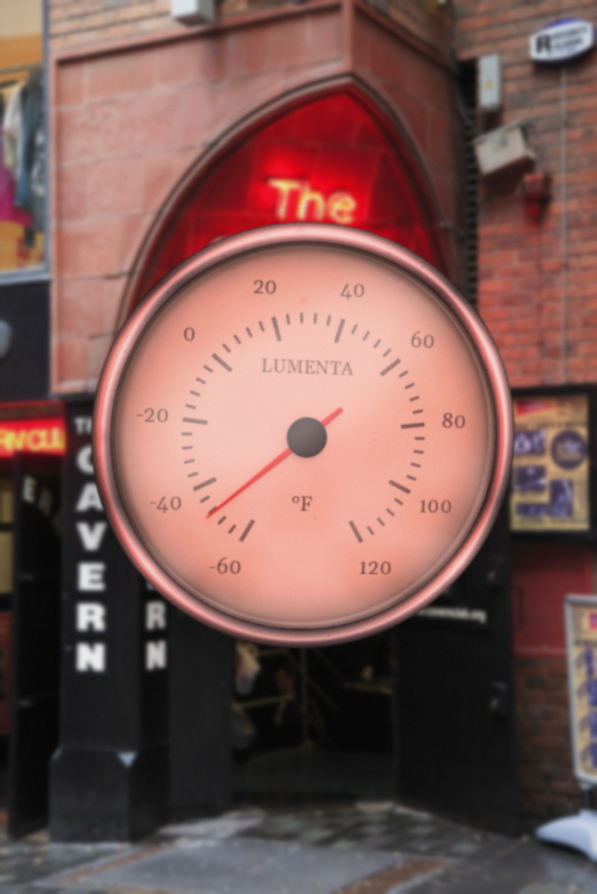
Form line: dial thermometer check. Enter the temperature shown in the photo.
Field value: -48 °F
